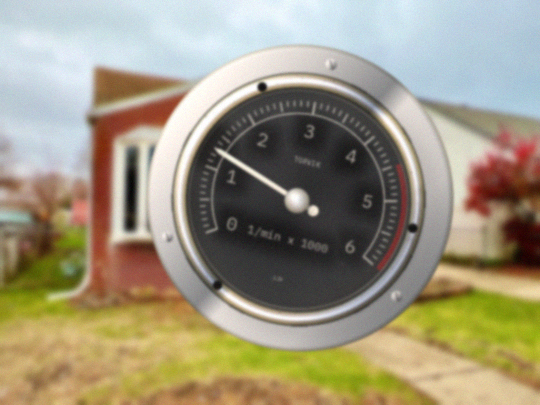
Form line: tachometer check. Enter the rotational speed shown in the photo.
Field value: 1300 rpm
